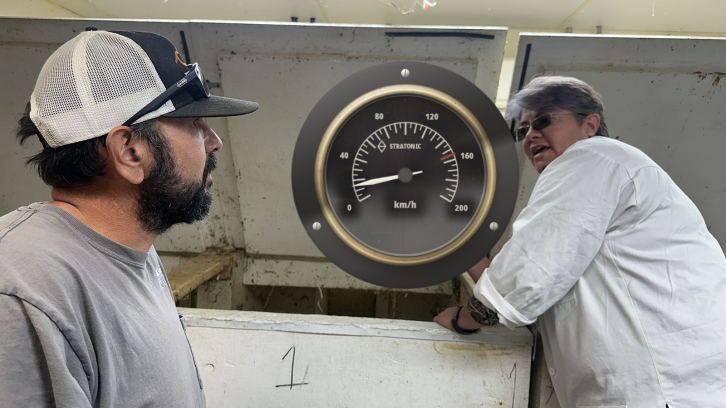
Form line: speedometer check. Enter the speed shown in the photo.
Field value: 15 km/h
